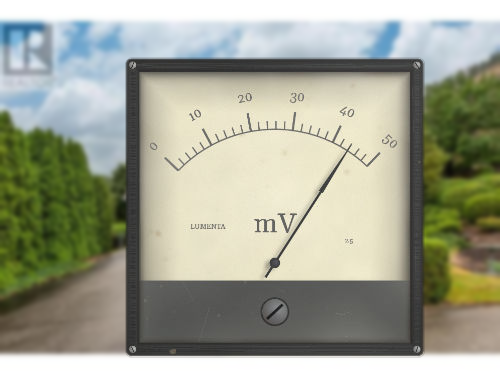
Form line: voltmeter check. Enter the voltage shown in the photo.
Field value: 44 mV
